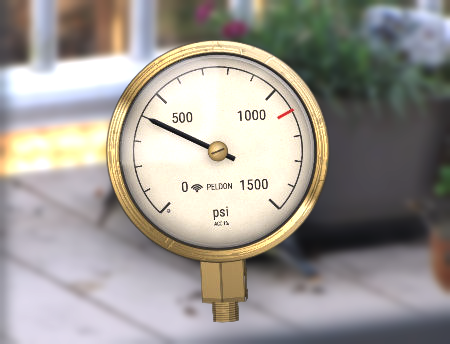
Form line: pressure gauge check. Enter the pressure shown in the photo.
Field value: 400 psi
